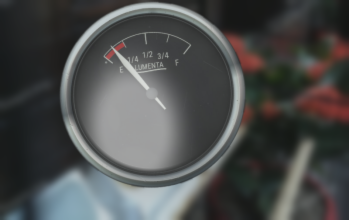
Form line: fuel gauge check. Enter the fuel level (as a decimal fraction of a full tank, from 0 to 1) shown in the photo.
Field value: 0.125
